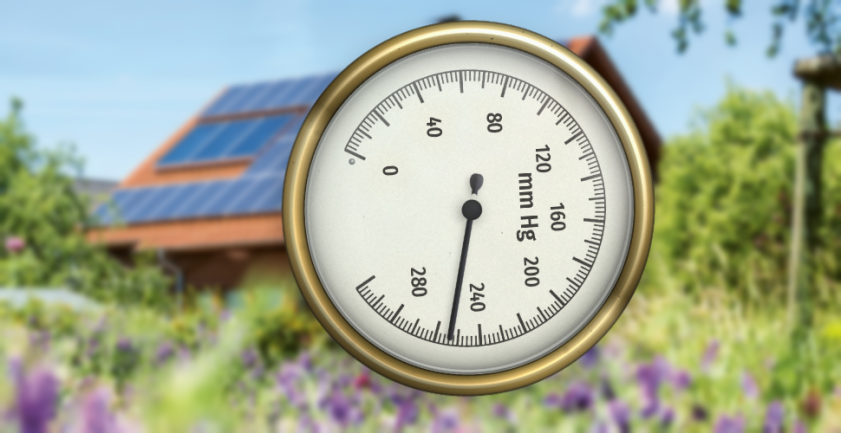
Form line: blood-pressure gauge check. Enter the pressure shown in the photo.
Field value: 254 mmHg
